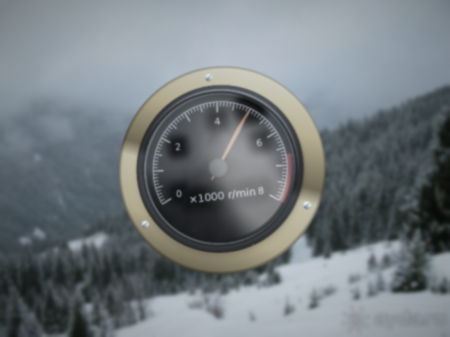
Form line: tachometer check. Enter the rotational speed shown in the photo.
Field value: 5000 rpm
